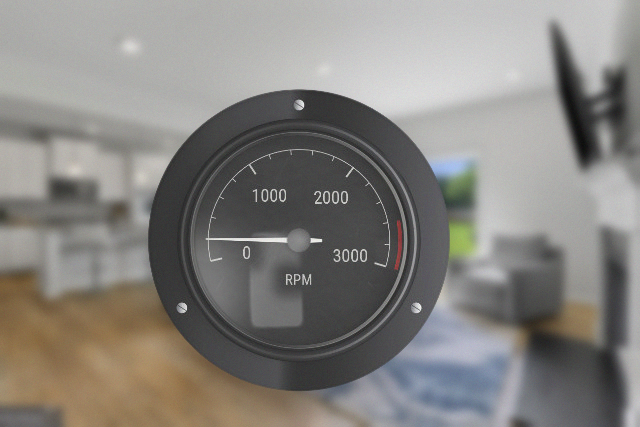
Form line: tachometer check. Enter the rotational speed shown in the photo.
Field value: 200 rpm
